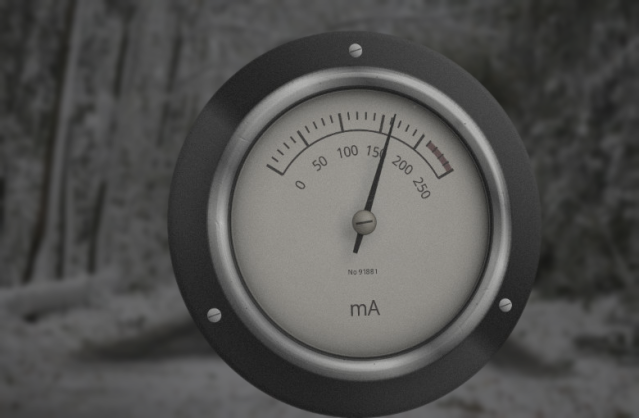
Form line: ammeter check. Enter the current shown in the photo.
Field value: 160 mA
